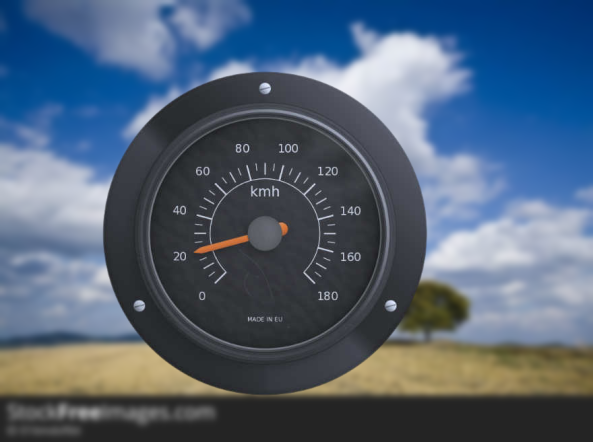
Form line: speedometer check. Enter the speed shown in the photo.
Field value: 20 km/h
